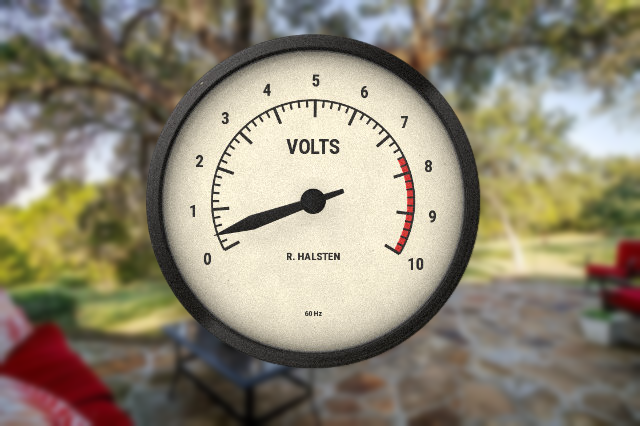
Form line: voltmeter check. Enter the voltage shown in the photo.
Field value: 0.4 V
